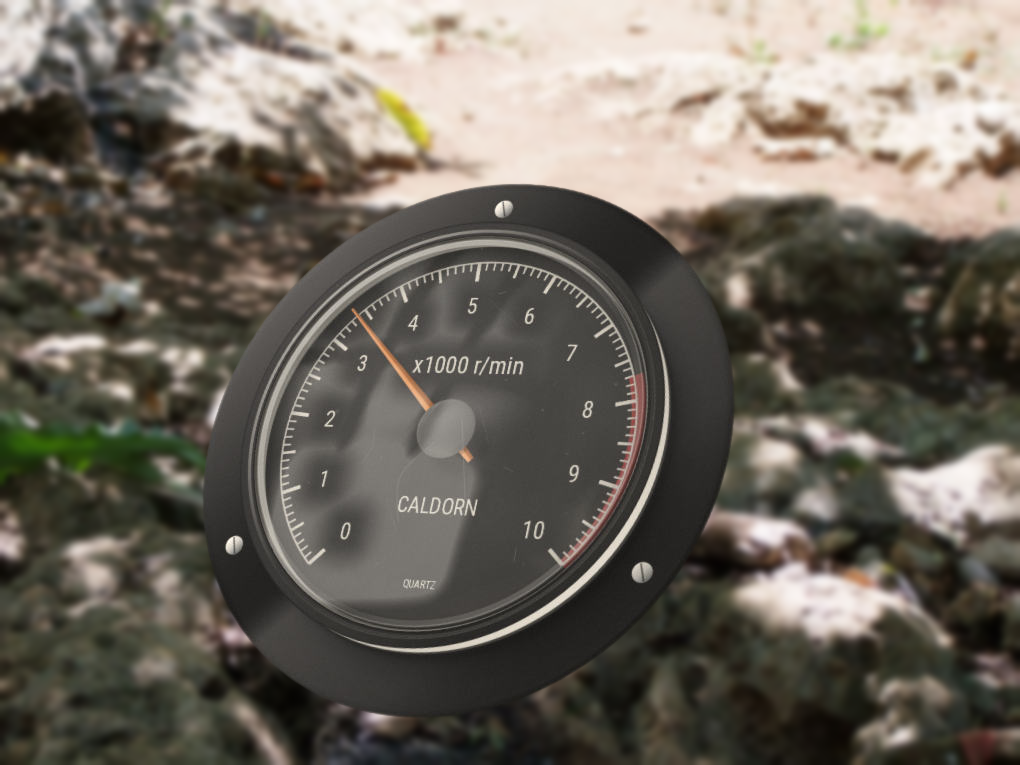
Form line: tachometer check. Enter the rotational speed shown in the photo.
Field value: 3400 rpm
